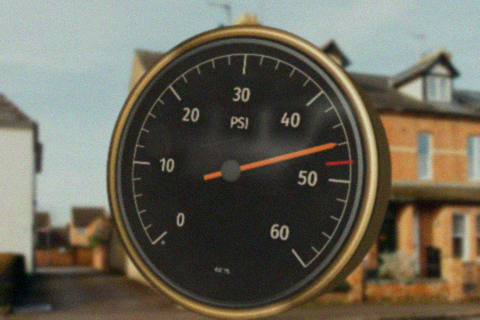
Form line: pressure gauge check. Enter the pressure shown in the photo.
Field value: 46 psi
